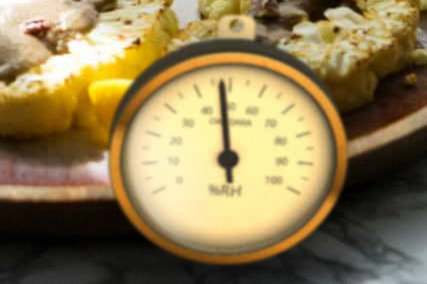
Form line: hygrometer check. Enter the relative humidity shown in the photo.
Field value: 47.5 %
